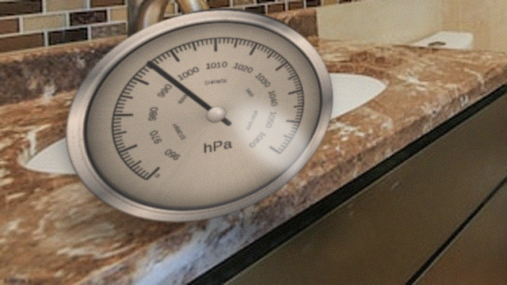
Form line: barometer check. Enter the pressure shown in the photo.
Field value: 995 hPa
